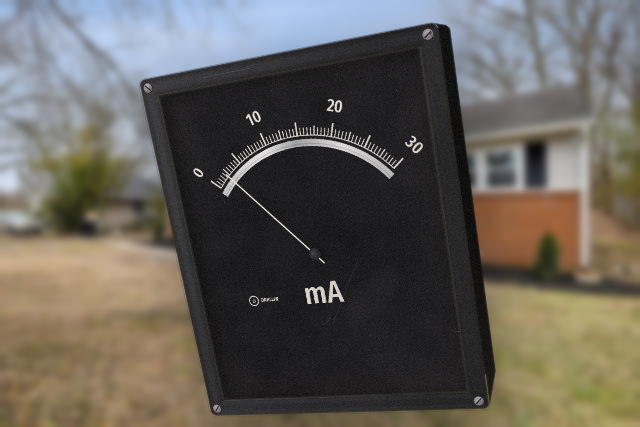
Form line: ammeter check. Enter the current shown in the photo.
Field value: 2.5 mA
